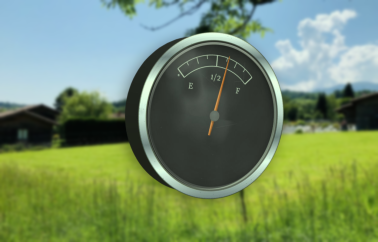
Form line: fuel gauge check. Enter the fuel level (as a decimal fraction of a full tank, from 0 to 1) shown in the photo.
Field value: 0.625
